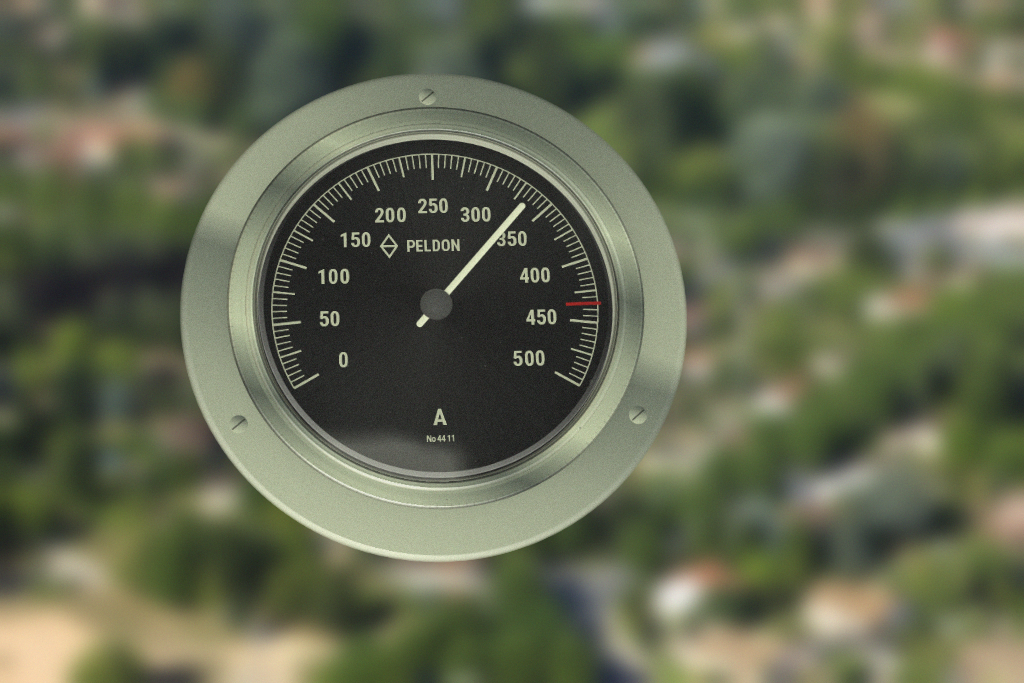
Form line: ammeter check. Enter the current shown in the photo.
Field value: 335 A
